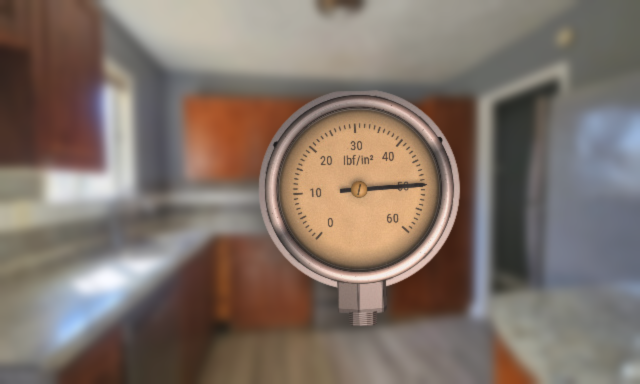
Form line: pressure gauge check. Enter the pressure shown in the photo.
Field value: 50 psi
